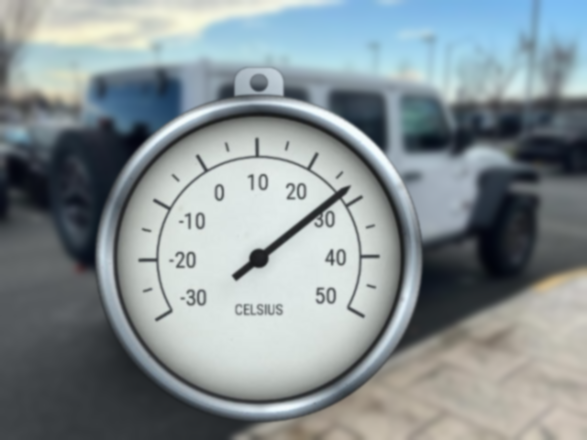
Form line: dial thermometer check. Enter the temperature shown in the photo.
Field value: 27.5 °C
